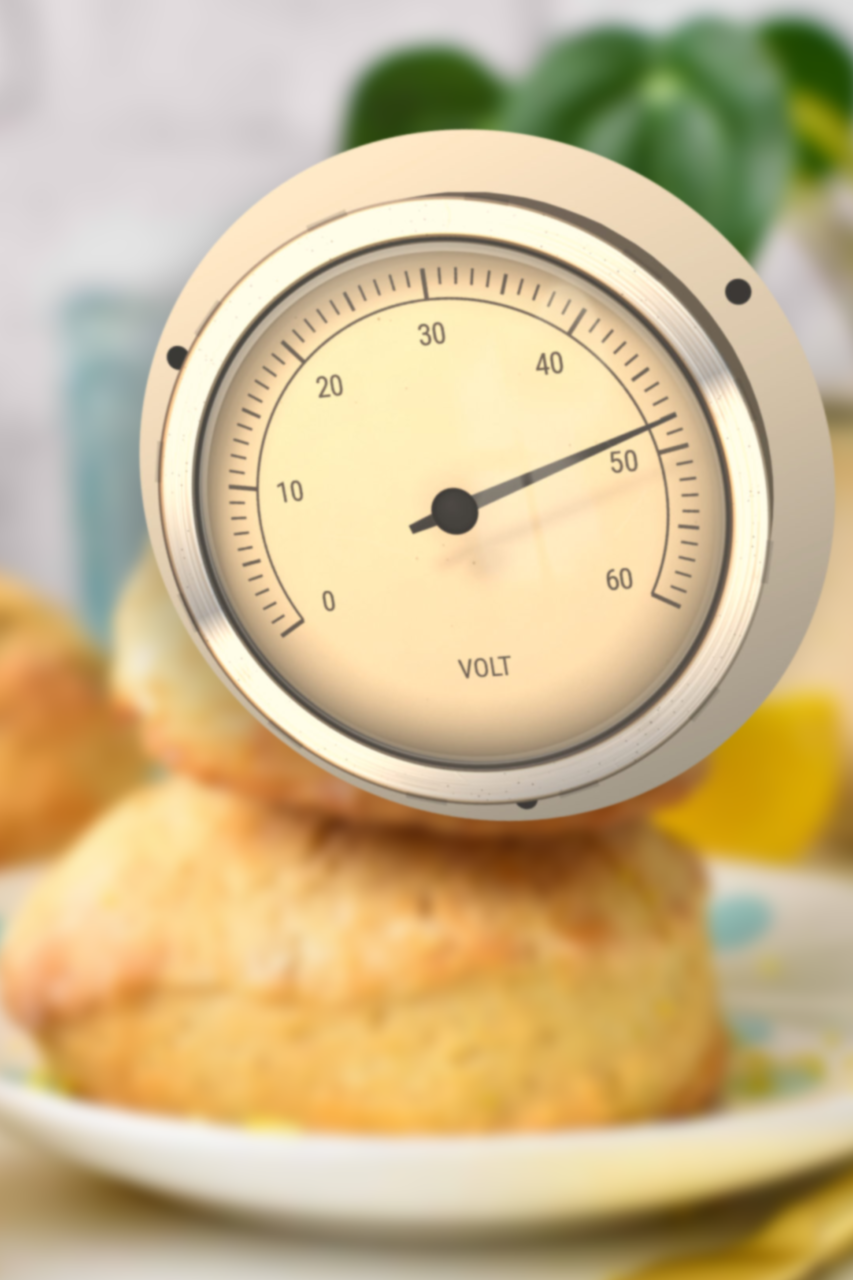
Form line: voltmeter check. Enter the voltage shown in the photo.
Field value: 48 V
